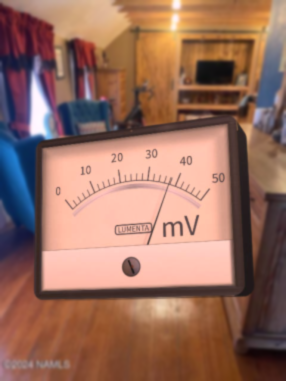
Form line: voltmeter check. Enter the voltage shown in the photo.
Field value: 38 mV
